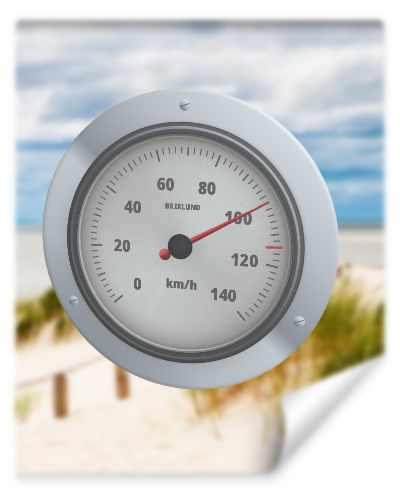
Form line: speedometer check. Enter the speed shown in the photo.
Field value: 100 km/h
